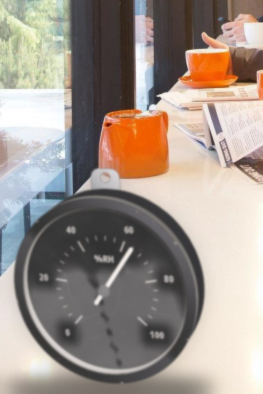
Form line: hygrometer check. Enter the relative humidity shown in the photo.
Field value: 64 %
